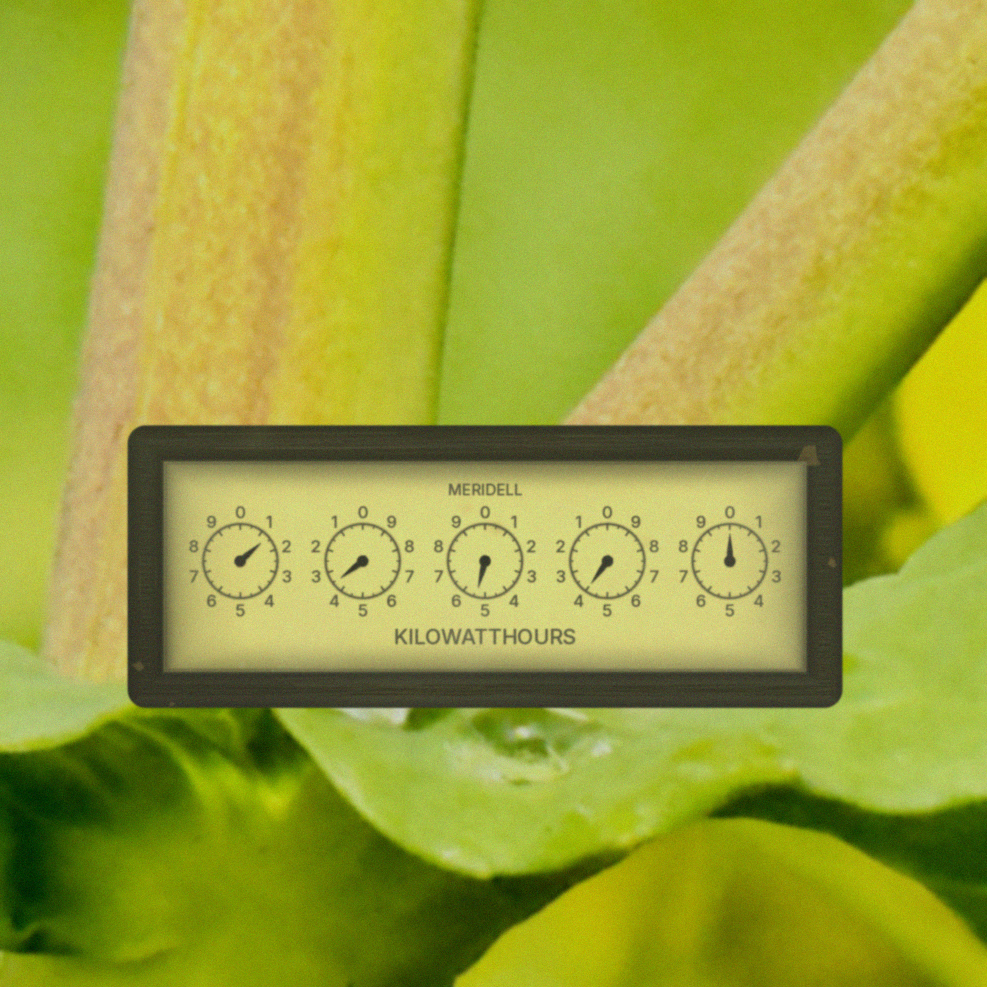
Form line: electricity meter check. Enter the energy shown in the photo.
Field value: 13540 kWh
